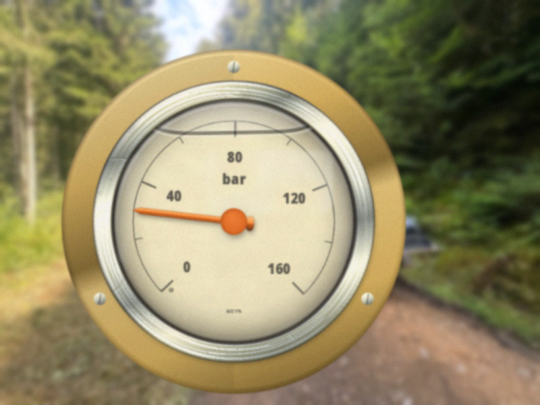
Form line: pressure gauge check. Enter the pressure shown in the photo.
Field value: 30 bar
